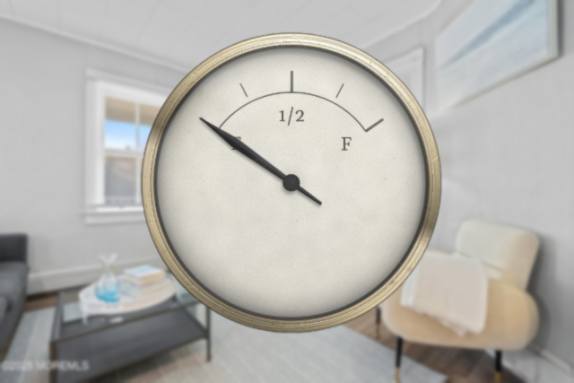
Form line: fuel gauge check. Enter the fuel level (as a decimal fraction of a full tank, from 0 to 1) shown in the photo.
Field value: 0
